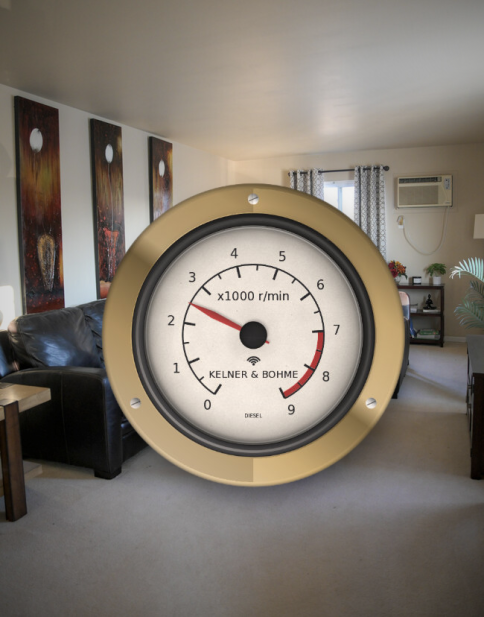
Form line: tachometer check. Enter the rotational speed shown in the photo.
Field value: 2500 rpm
